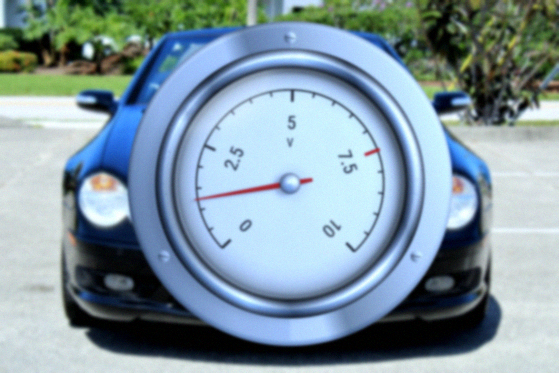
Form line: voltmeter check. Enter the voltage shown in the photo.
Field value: 1.25 V
